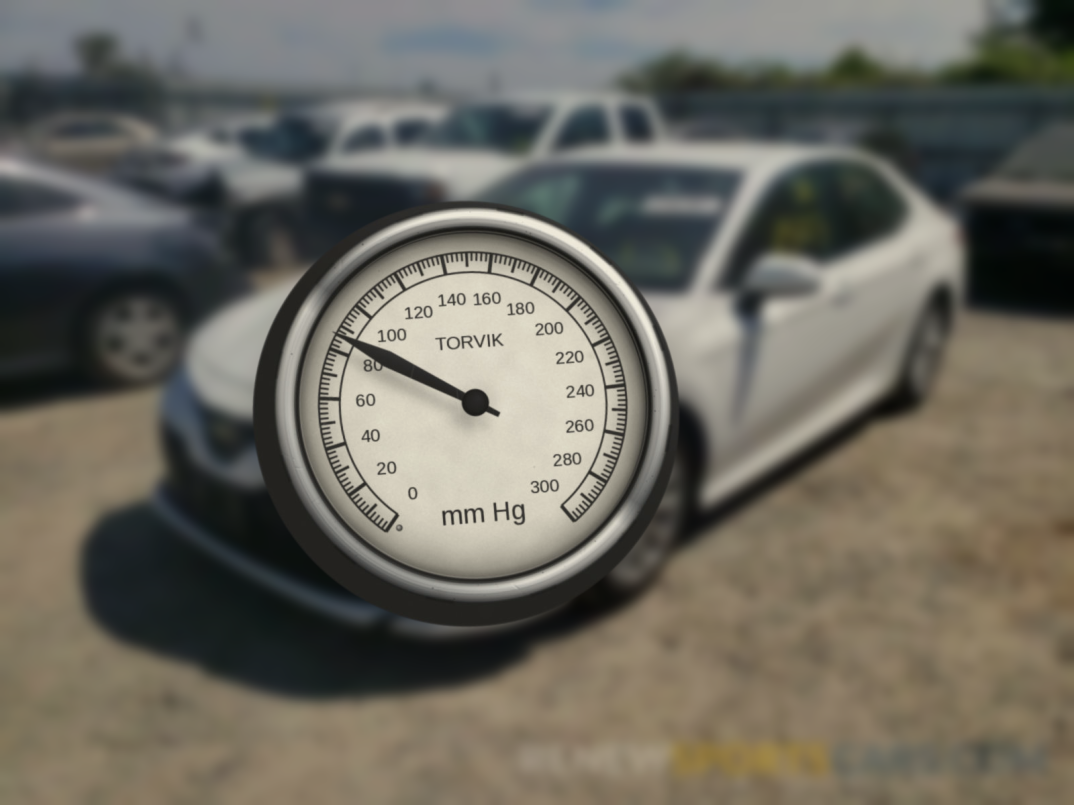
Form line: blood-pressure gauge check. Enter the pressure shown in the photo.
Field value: 86 mmHg
